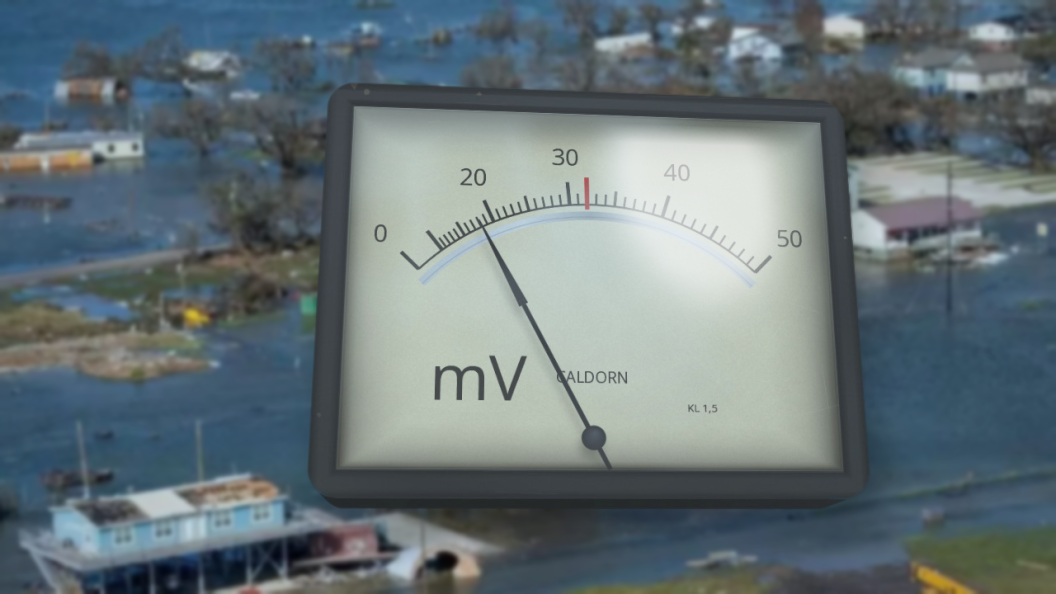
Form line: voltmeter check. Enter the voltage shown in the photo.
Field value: 18 mV
